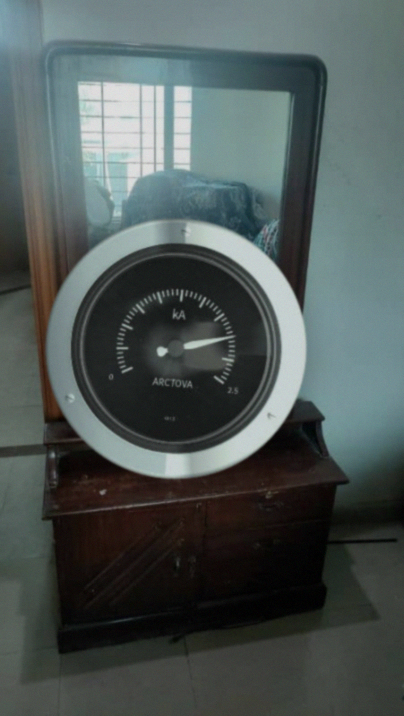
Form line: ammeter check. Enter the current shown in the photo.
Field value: 2 kA
